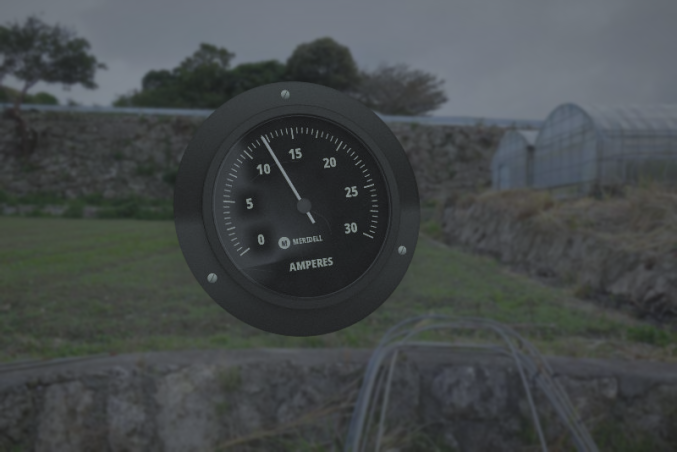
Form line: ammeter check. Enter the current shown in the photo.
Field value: 12 A
